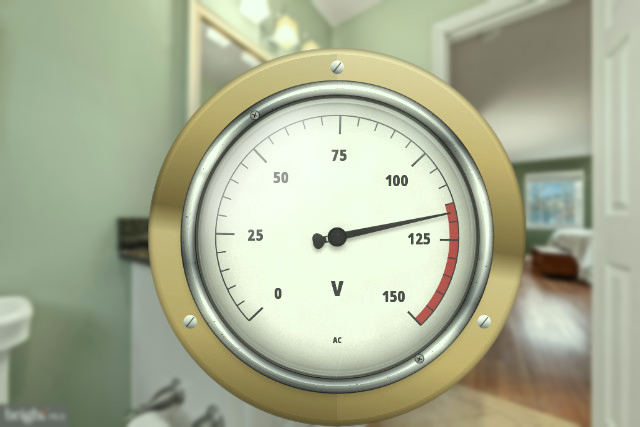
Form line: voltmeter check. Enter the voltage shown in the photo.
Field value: 117.5 V
